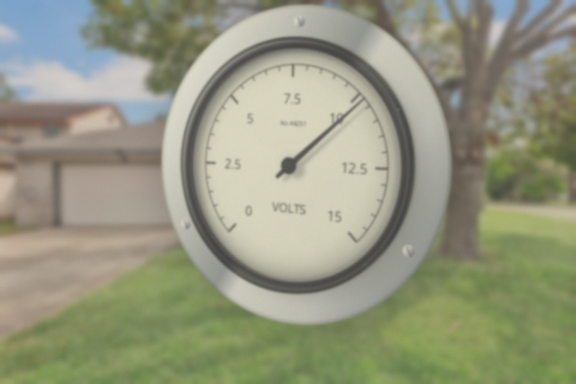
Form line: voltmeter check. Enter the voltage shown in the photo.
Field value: 10.25 V
